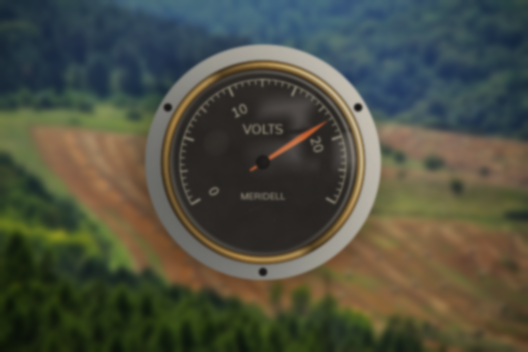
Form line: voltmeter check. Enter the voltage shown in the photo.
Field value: 18.5 V
